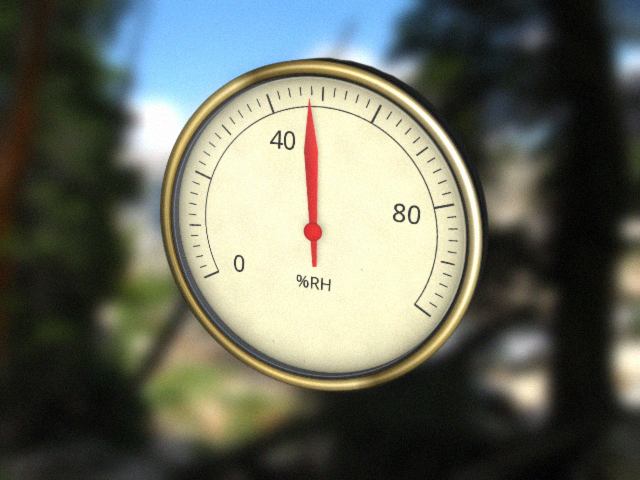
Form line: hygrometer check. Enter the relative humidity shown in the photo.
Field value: 48 %
